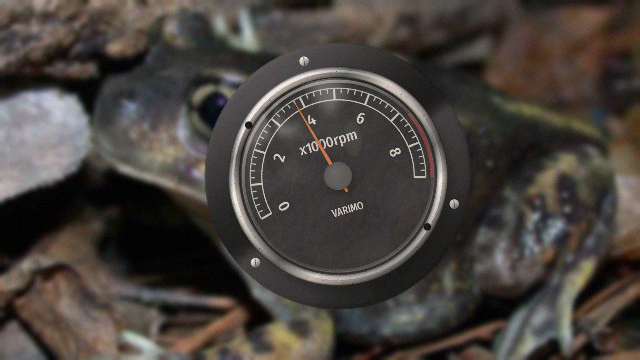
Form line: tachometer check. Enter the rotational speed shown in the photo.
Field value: 3800 rpm
